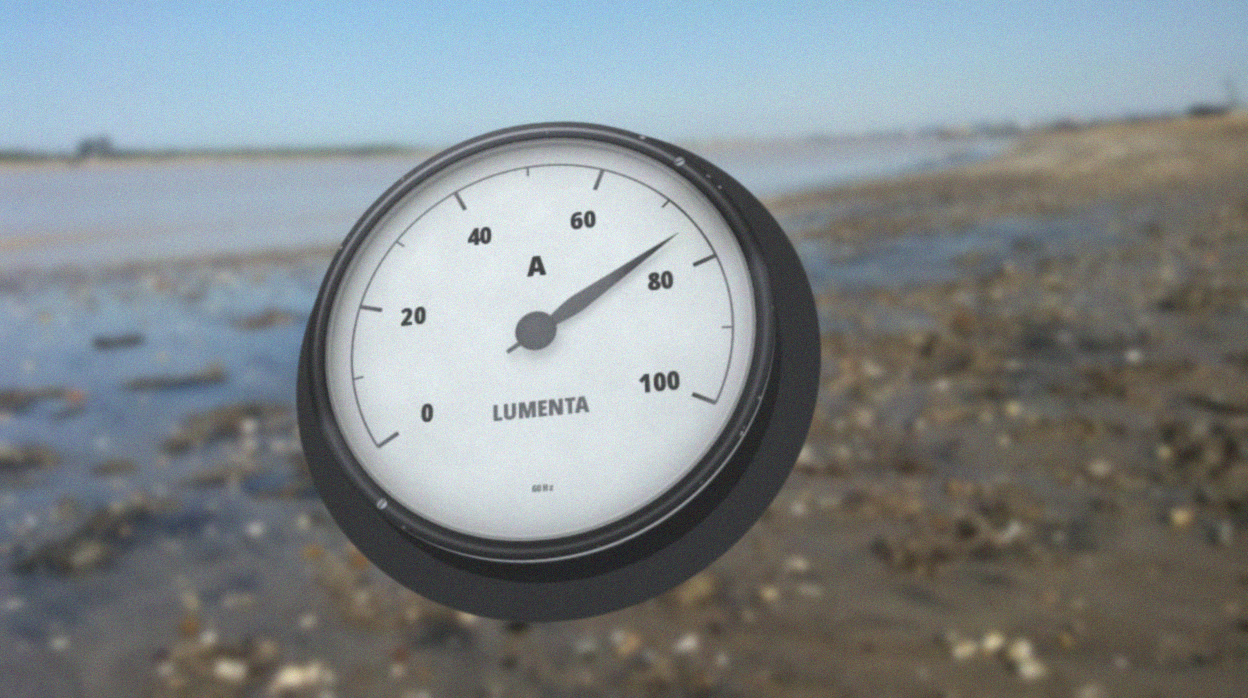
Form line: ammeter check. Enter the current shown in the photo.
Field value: 75 A
